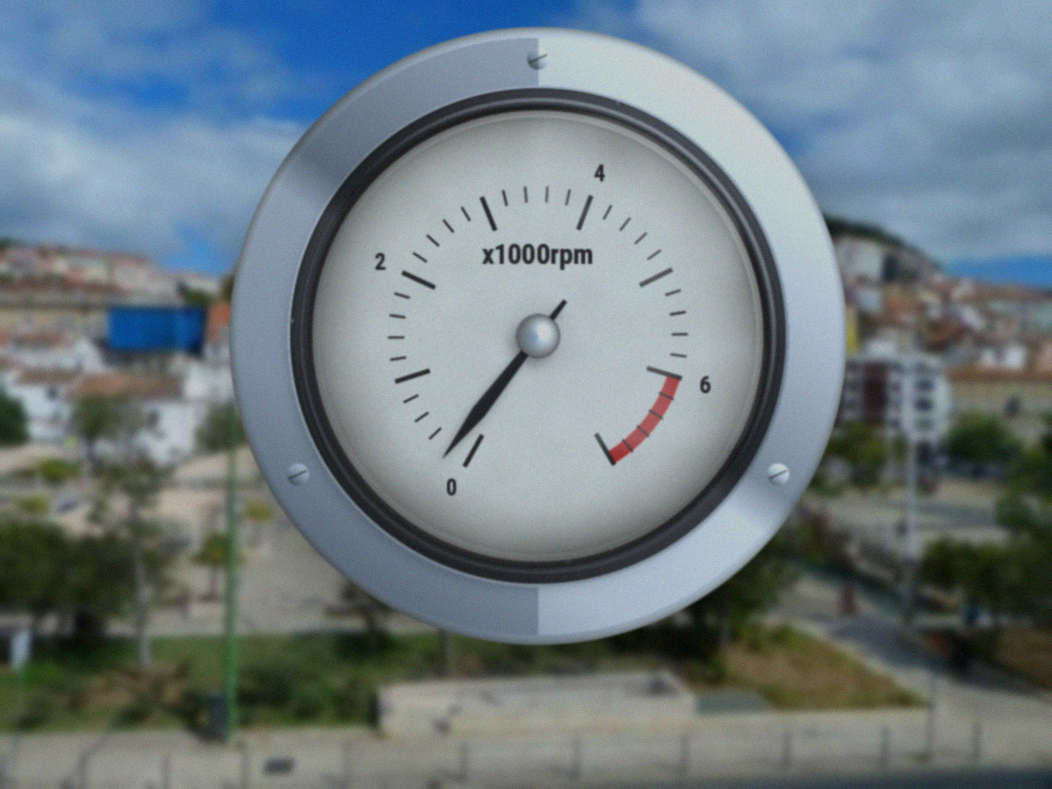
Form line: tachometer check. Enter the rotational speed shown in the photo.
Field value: 200 rpm
